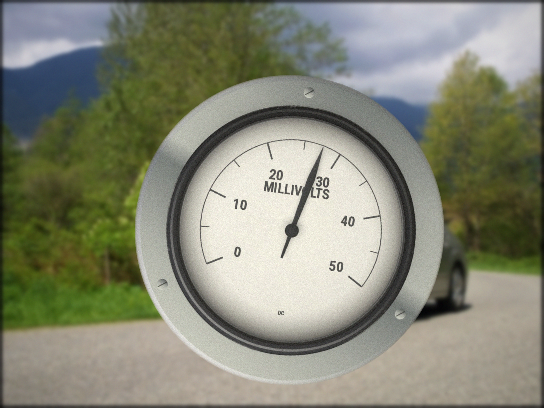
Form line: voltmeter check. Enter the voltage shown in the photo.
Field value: 27.5 mV
